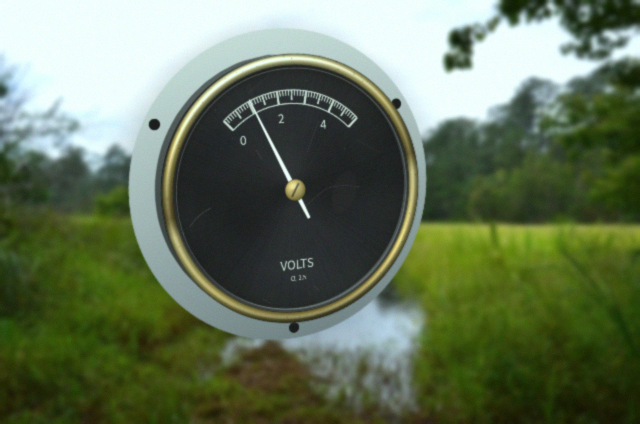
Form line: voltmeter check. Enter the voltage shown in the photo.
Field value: 1 V
